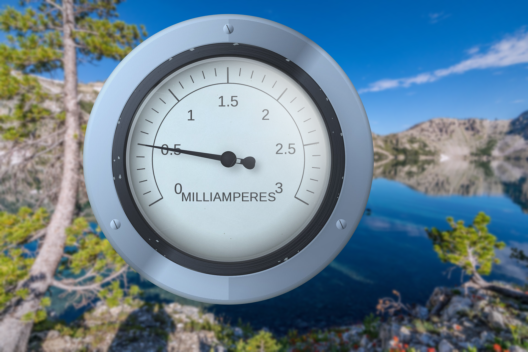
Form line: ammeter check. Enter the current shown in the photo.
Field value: 0.5 mA
